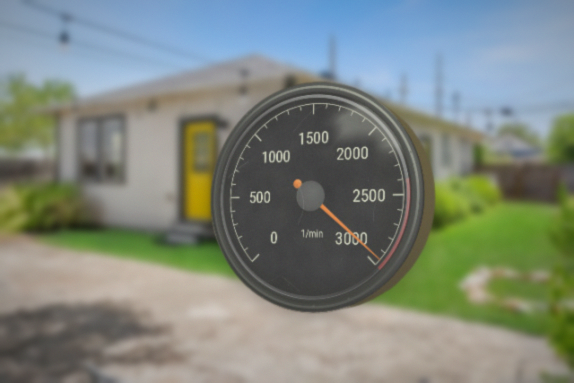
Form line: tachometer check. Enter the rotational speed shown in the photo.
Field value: 2950 rpm
